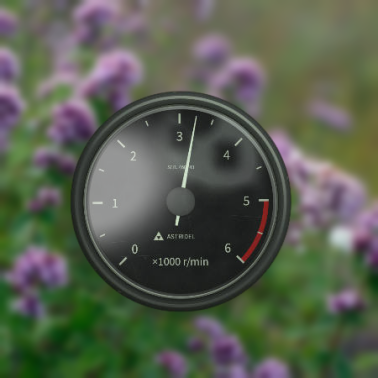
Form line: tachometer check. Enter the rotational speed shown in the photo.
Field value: 3250 rpm
